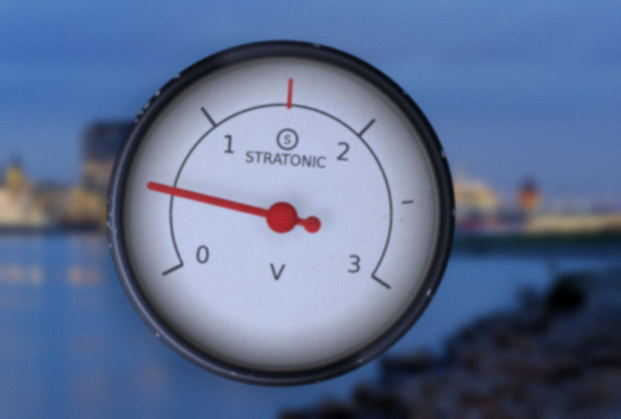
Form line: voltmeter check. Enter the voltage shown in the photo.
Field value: 0.5 V
